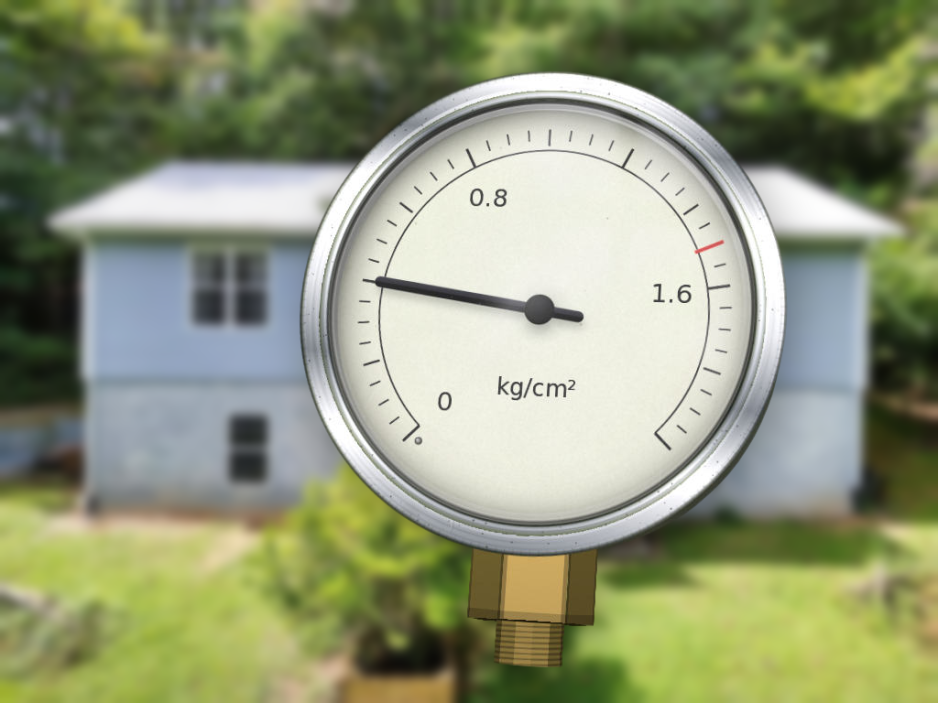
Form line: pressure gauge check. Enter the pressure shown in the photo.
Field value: 0.4 kg/cm²
